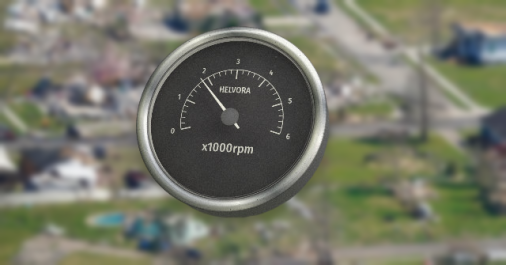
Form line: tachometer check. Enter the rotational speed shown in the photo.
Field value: 1800 rpm
